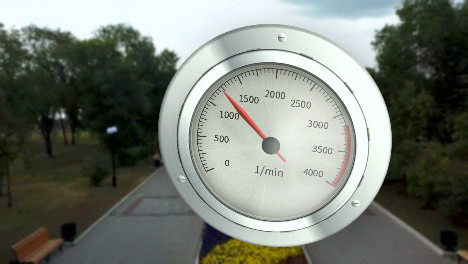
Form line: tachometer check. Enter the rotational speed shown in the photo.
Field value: 1250 rpm
